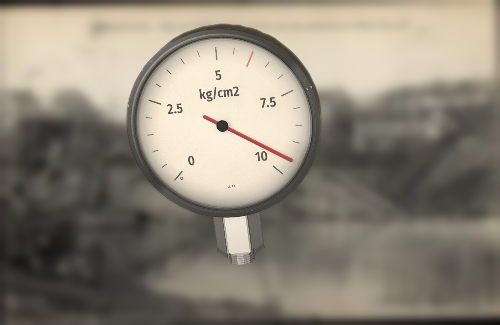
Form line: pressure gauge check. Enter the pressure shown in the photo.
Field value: 9.5 kg/cm²
